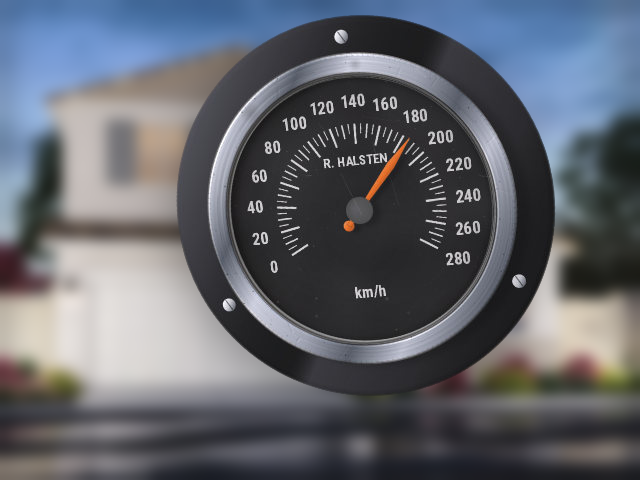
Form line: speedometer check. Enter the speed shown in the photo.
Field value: 185 km/h
